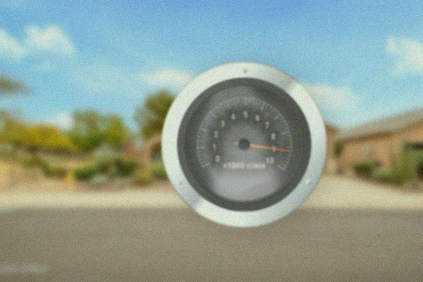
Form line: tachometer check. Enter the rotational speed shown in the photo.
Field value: 9000 rpm
